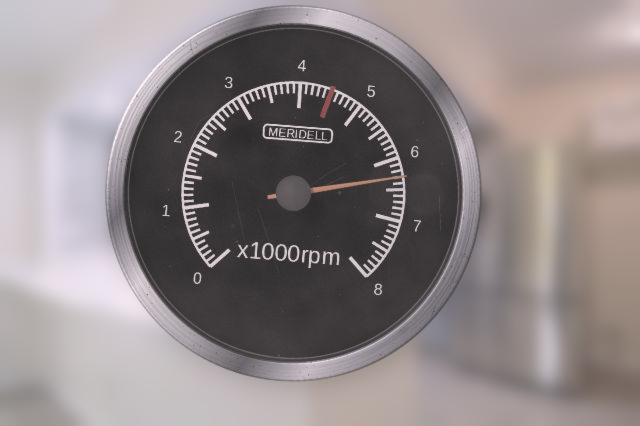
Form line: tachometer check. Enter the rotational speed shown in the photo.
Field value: 6300 rpm
